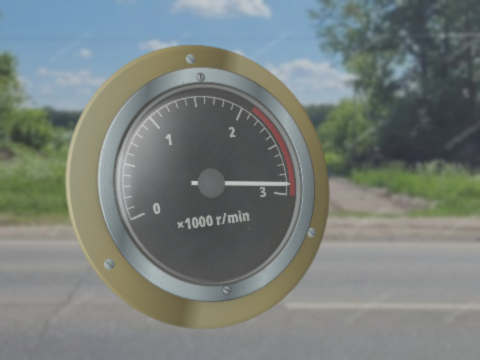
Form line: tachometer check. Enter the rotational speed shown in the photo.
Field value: 2900 rpm
